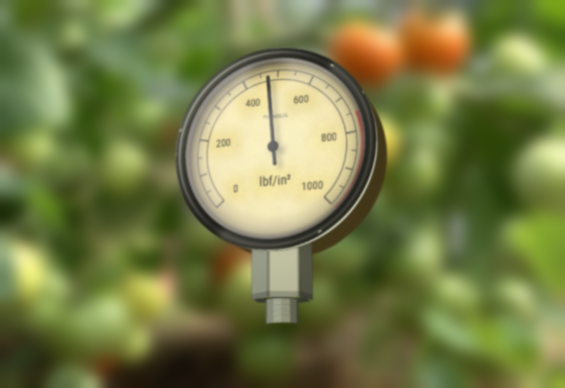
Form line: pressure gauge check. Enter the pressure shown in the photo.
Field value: 475 psi
